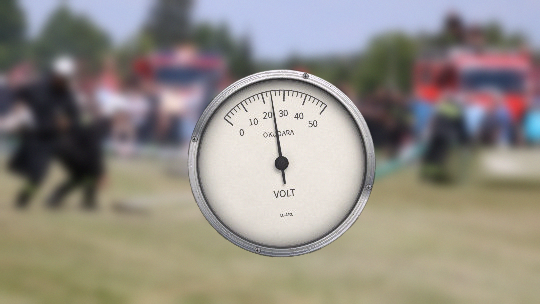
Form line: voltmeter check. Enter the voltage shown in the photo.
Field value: 24 V
